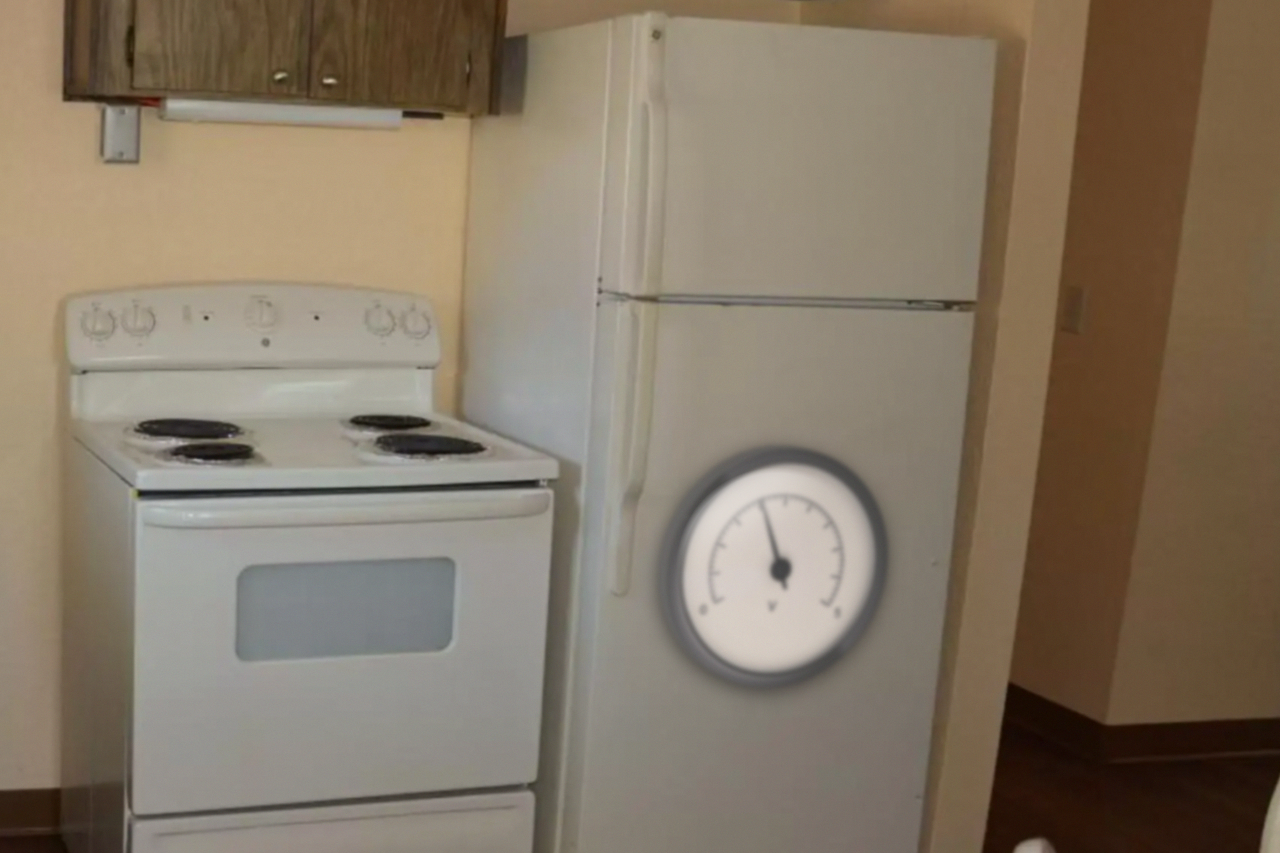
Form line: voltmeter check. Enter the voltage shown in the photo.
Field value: 2 V
